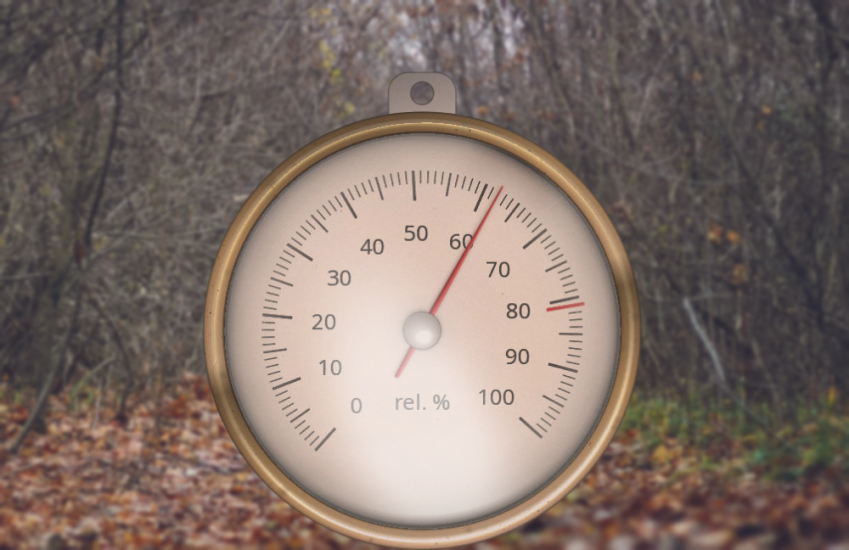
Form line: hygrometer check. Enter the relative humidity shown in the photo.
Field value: 62 %
